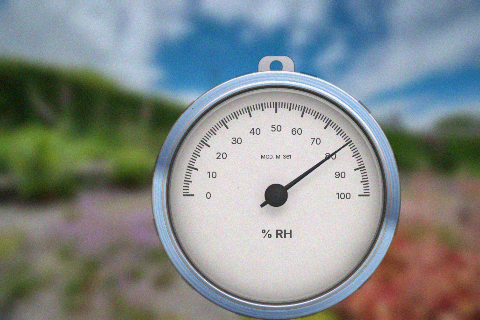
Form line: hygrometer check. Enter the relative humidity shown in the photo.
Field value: 80 %
